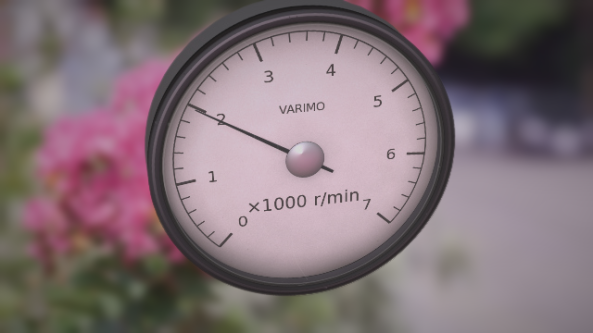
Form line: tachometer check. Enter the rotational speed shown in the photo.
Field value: 2000 rpm
